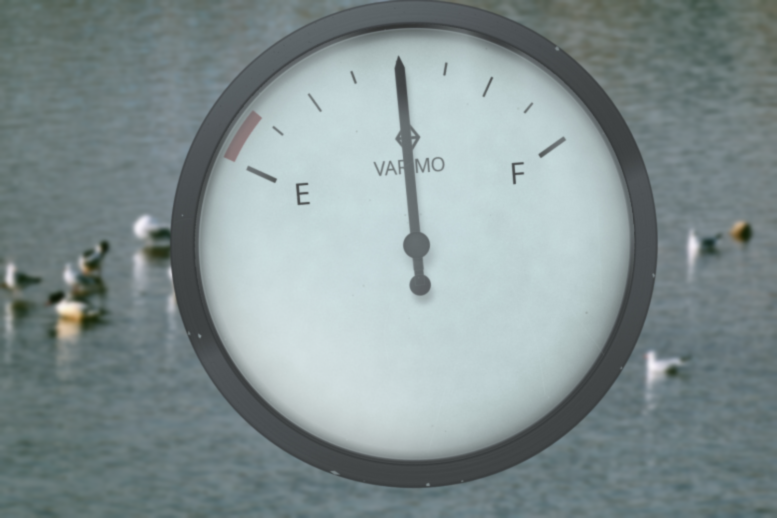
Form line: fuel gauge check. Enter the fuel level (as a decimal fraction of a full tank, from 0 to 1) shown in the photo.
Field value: 0.5
